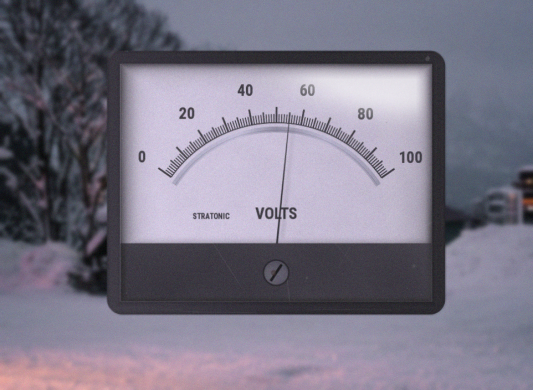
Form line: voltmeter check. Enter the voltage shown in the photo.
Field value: 55 V
